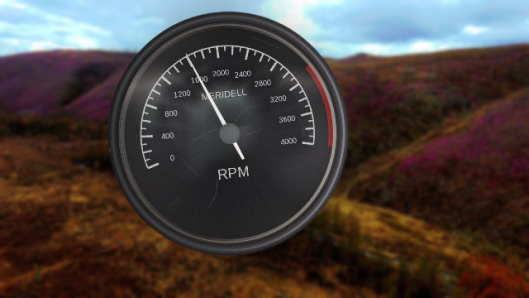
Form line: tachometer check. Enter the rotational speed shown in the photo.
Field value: 1600 rpm
